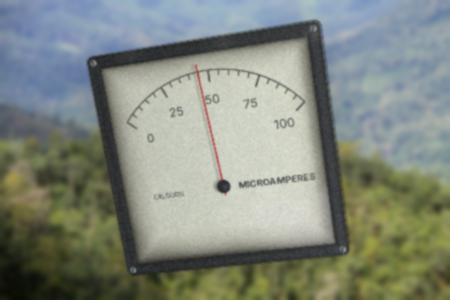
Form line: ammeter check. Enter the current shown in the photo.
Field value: 45 µA
